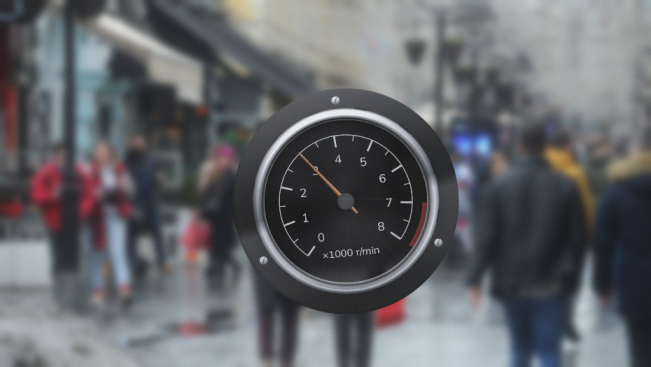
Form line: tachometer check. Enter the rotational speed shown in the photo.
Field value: 3000 rpm
